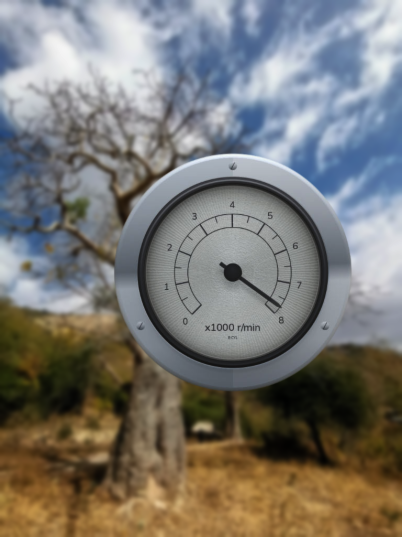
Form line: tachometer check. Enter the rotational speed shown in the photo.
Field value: 7750 rpm
